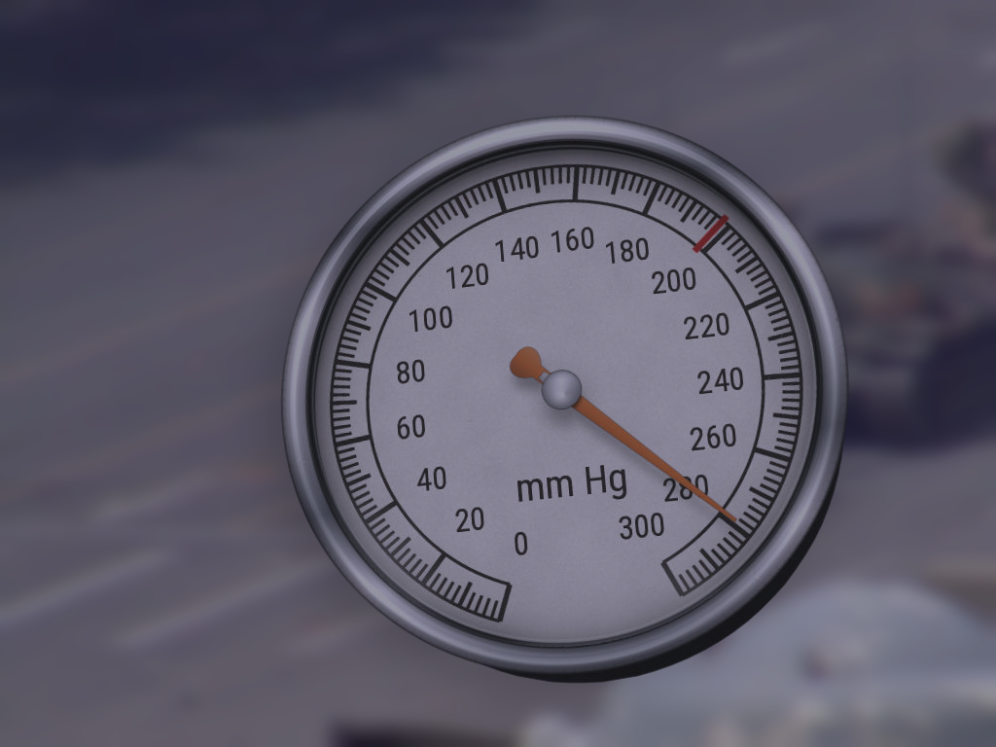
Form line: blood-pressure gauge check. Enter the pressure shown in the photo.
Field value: 279 mmHg
